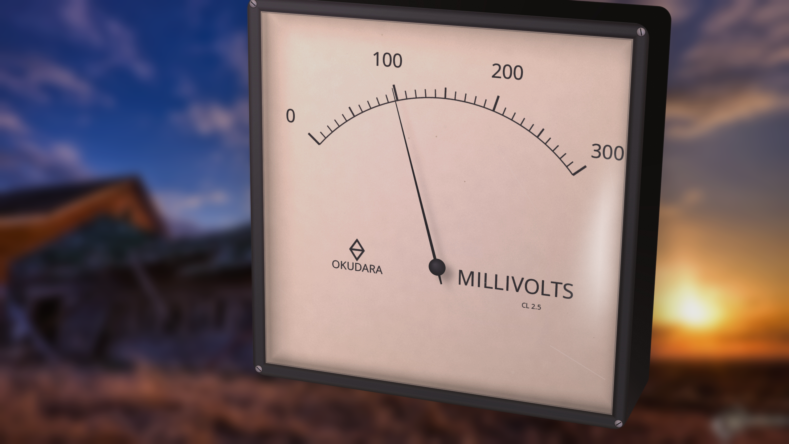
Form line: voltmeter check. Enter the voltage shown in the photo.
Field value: 100 mV
